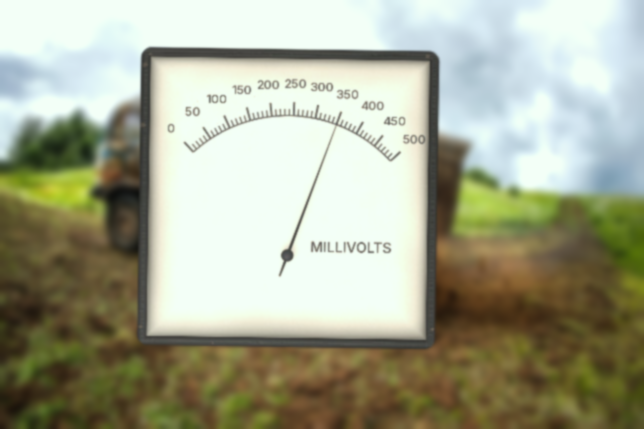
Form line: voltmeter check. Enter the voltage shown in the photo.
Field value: 350 mV
